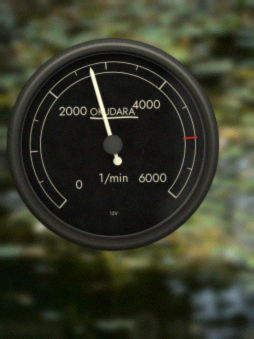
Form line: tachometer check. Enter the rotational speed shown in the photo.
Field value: 2750 rpm
